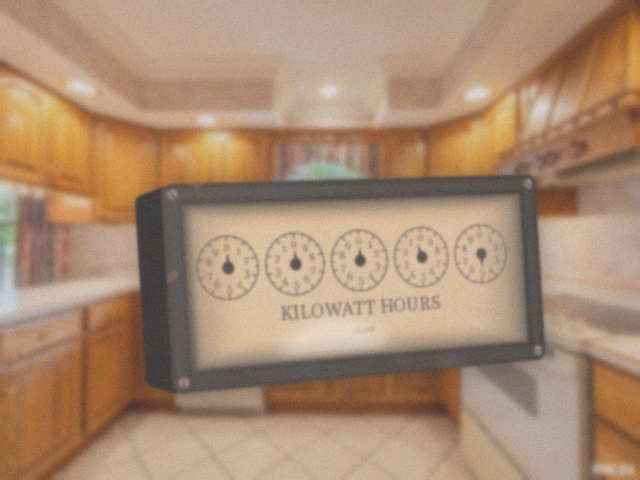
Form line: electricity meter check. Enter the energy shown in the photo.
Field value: 5 kWh
